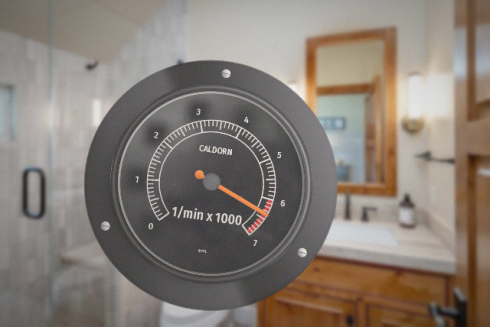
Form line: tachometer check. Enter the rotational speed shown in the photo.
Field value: 6400 rpm
